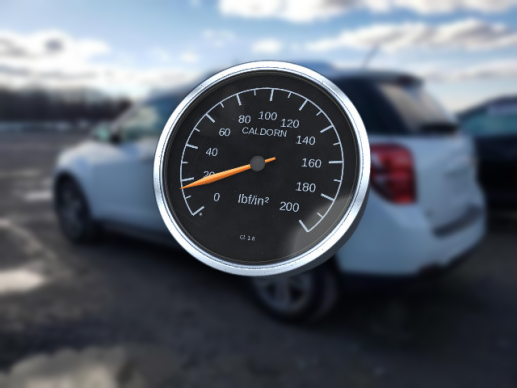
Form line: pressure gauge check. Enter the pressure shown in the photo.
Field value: 15 psi
